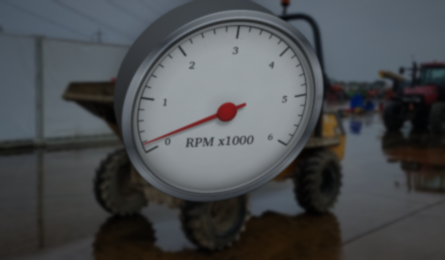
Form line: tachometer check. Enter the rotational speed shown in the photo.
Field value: 200 rpm
